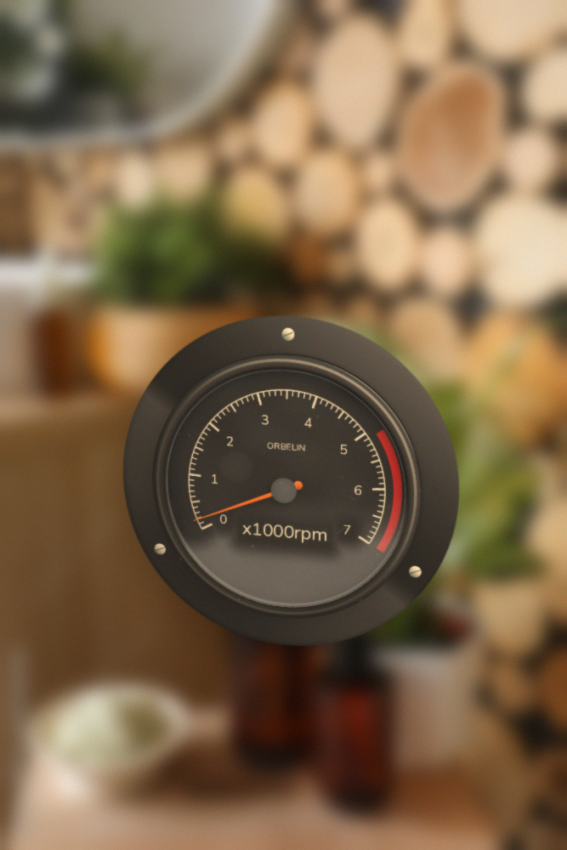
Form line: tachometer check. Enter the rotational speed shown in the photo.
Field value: 200 rpm
